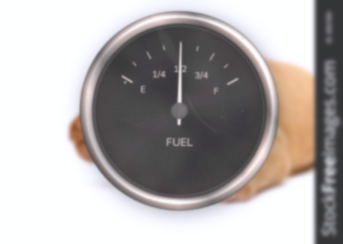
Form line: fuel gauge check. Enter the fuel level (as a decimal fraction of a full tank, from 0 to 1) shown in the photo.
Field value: 0.5
